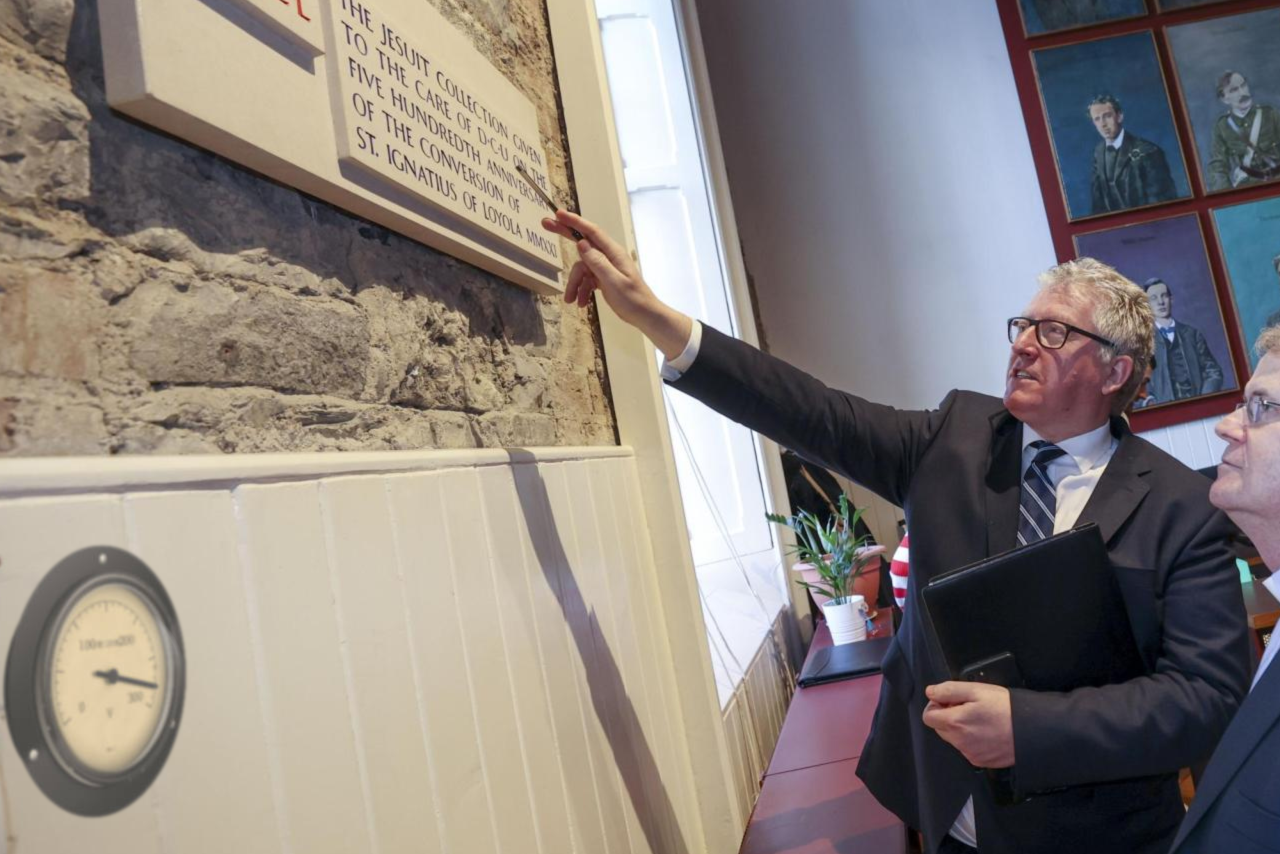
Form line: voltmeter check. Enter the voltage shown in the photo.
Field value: 280 V
